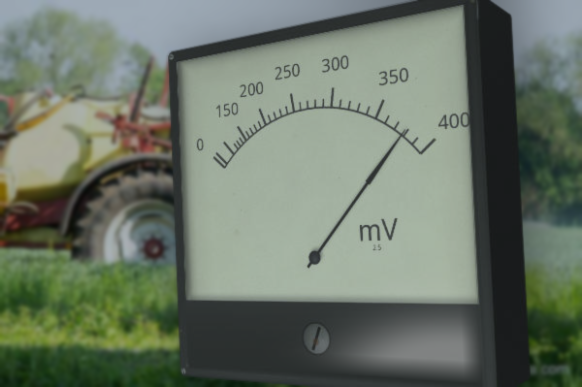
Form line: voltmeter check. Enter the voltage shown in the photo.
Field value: 380 mV
